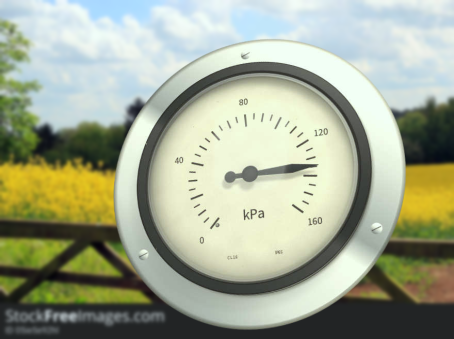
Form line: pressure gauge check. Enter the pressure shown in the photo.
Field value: 135 kPa
